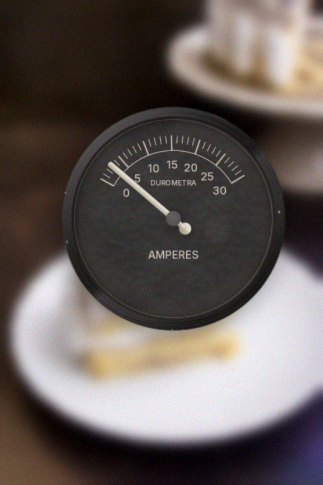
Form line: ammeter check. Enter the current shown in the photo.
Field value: 3 A
